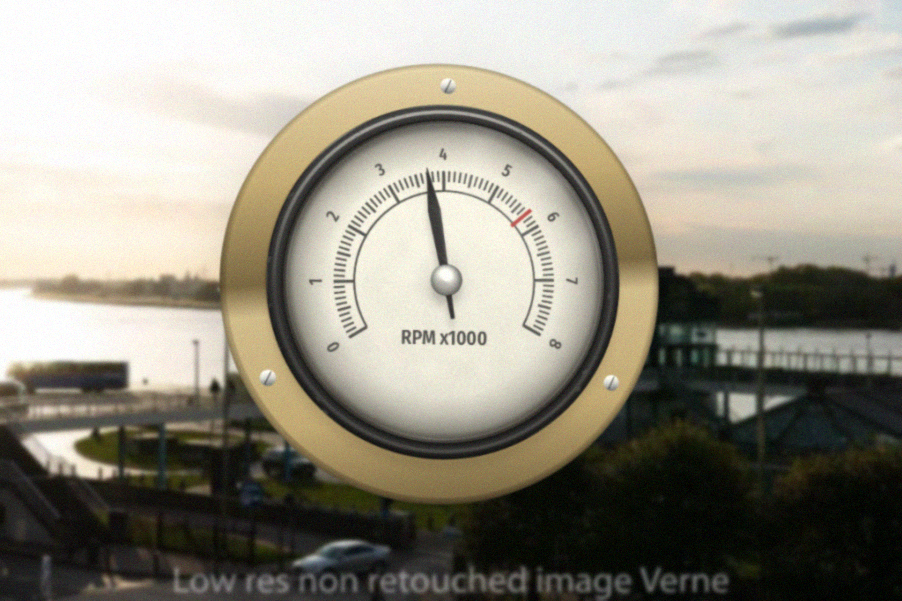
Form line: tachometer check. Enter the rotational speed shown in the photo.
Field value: 3700 rpm
